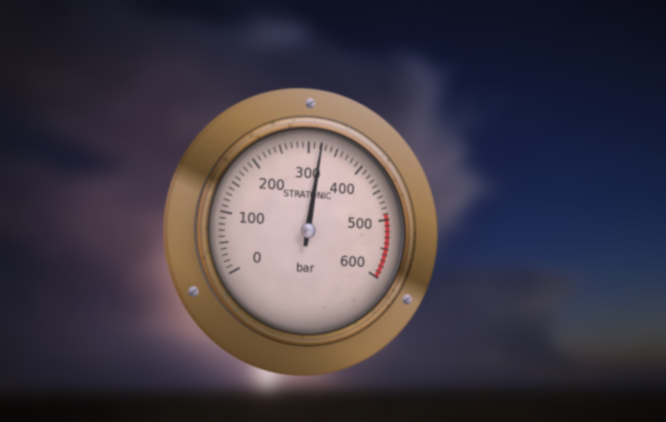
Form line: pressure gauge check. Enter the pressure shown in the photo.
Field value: 320 bar
